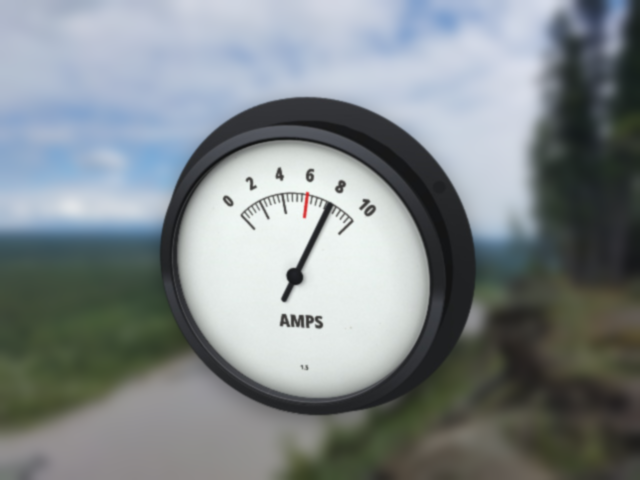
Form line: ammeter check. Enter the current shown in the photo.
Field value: 8 A
